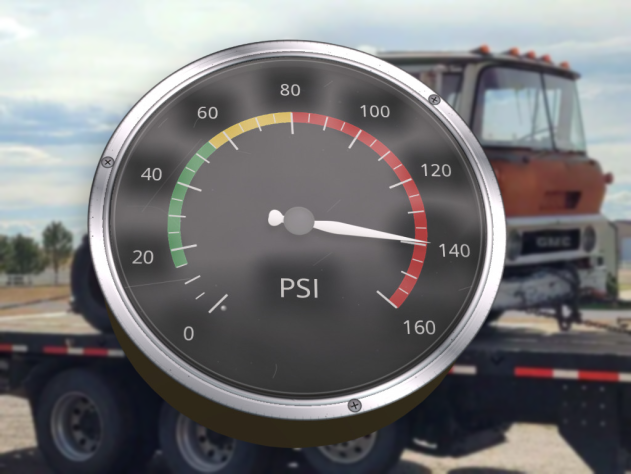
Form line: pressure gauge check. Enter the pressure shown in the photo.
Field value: 140 psi
